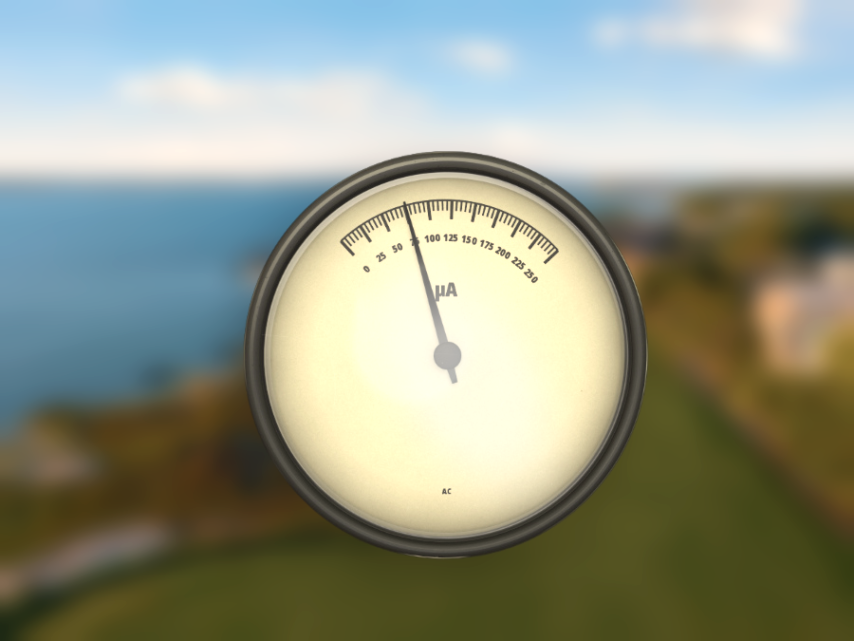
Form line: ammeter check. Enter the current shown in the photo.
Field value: 75 µA
